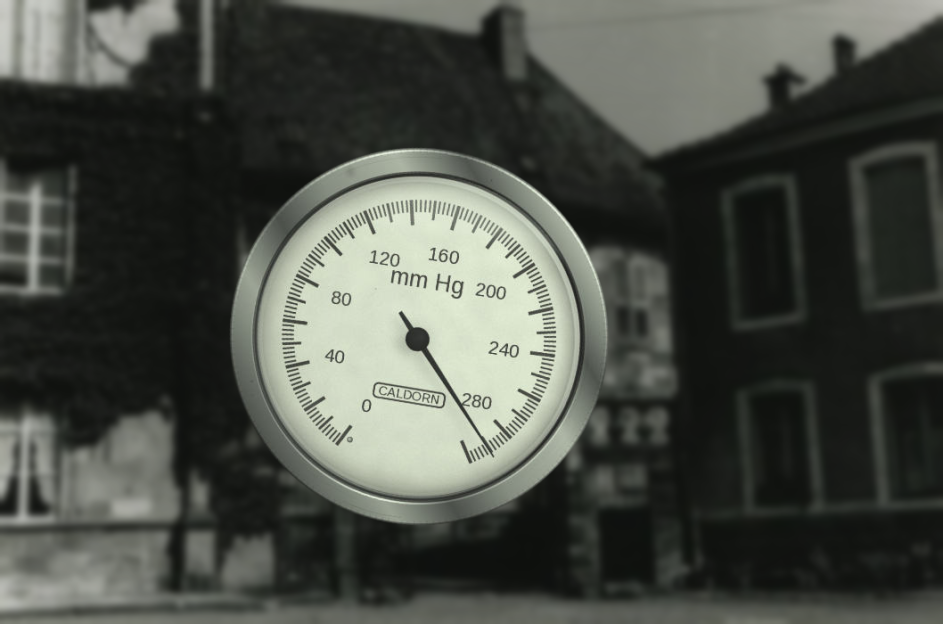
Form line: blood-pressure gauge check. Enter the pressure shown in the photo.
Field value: 290 mmHg
